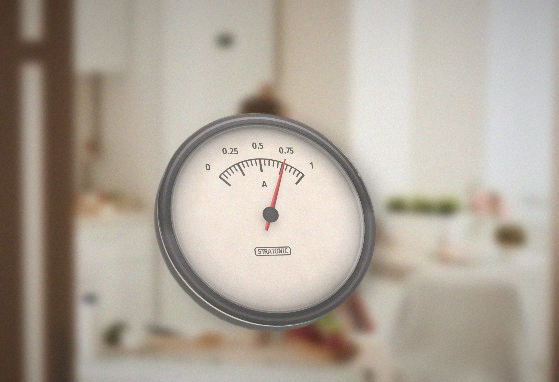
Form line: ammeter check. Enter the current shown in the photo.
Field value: 0.75 A
